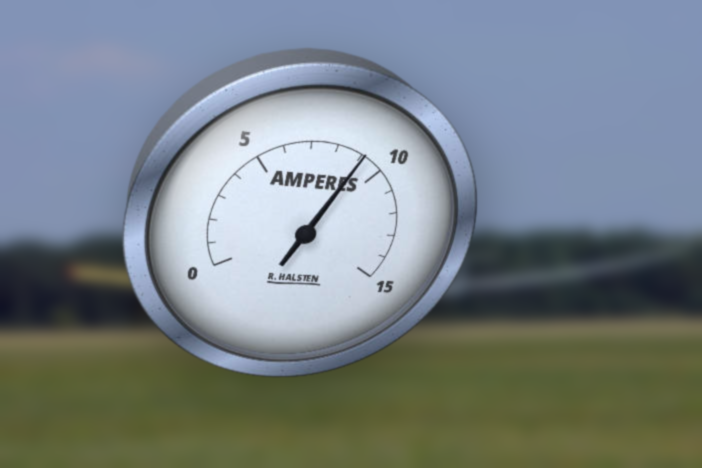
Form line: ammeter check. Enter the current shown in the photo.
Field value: 9 A
